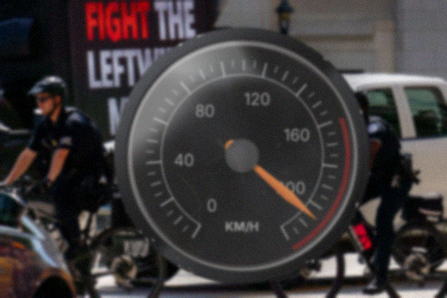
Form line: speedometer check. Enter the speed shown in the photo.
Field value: 205 km/h
